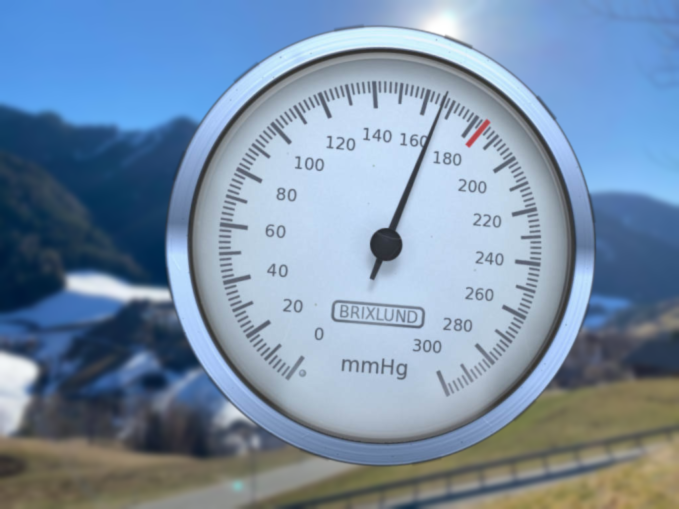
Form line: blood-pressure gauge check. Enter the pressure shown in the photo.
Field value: 166 mmHg
